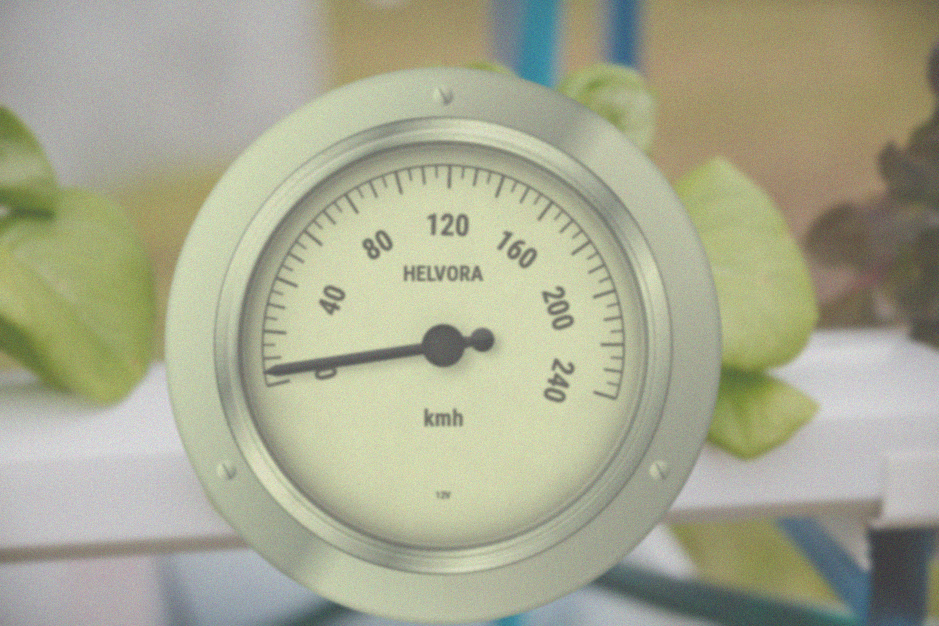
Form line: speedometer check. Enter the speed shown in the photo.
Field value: 5 km/h
